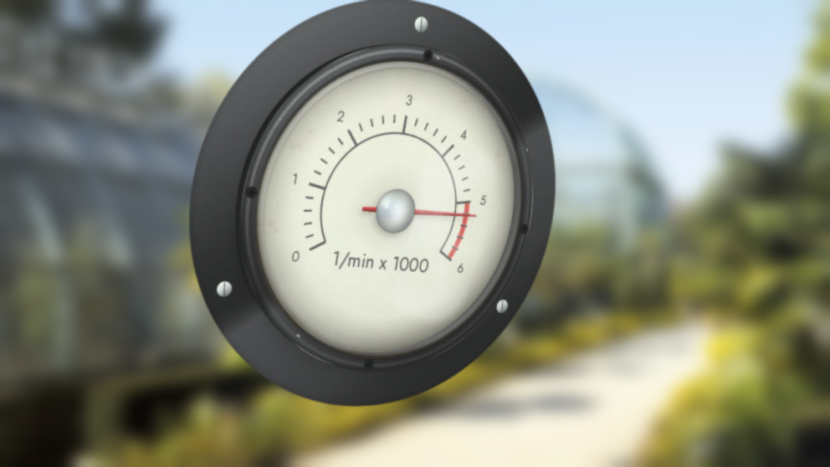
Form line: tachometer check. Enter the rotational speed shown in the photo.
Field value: 5200 rpm
